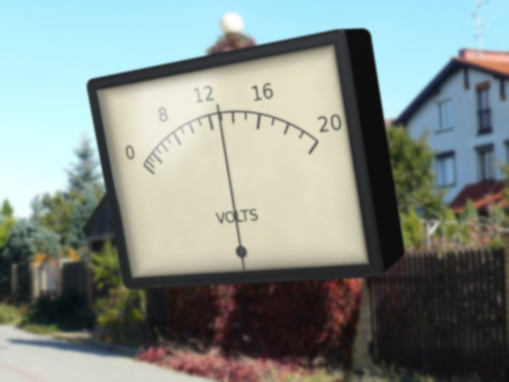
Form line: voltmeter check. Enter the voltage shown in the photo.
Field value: 13 V
